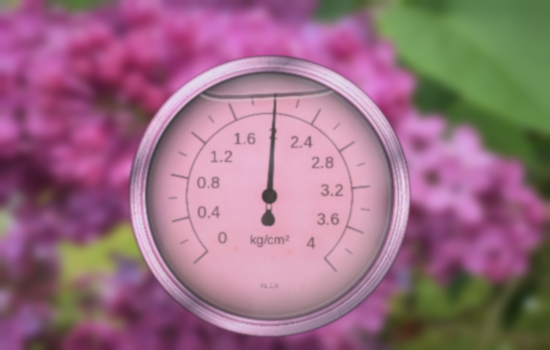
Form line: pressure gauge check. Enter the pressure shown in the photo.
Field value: 2 kg/cm²
